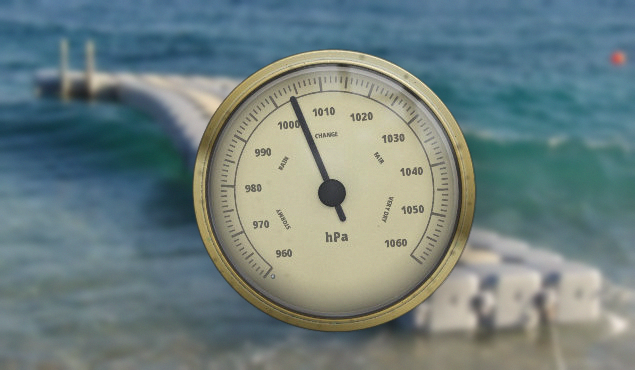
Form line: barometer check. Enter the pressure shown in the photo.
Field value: 1004 hPa
